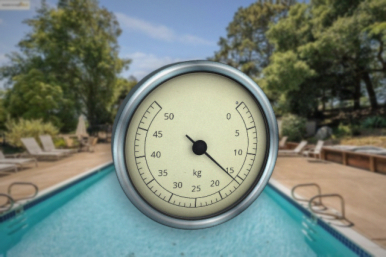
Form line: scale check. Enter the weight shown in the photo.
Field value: 16 kg
